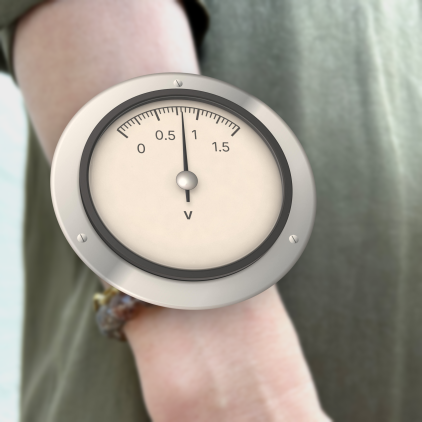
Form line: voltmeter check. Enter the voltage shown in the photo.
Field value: 0.8 V
